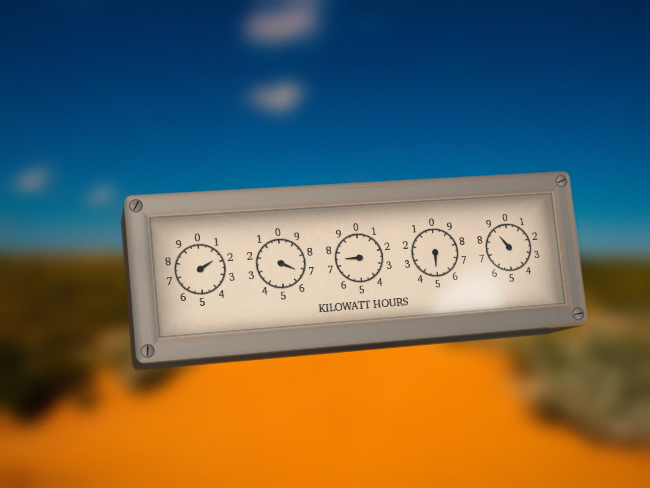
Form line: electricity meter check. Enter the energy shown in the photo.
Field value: 16749 kWh
